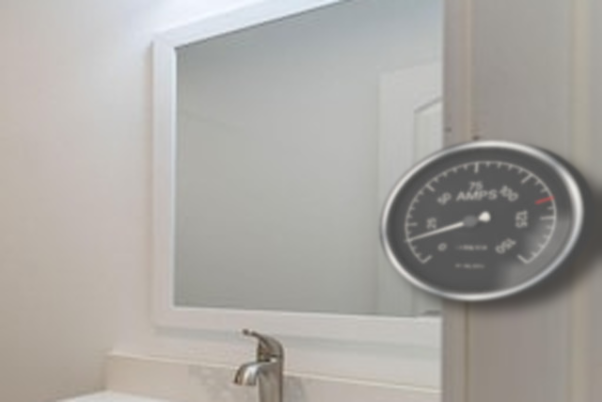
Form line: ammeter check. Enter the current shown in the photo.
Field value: 15 A
